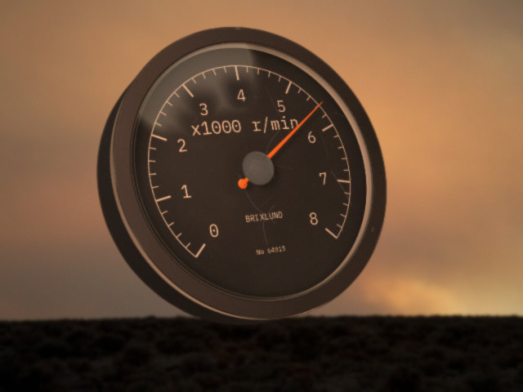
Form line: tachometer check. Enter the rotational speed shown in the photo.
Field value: 5600 rpm
